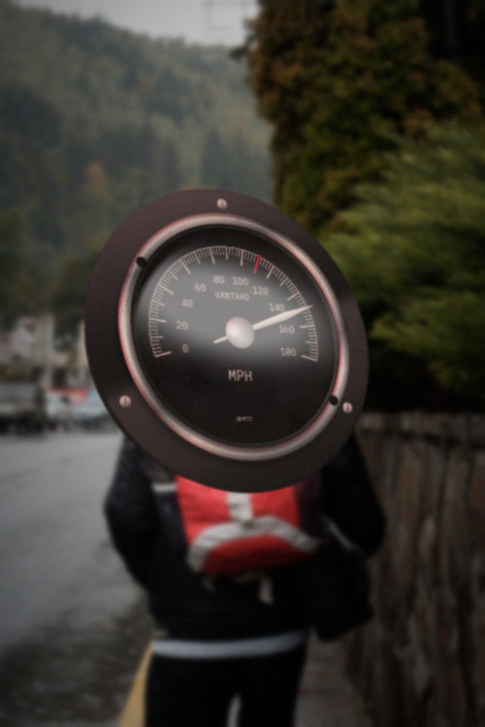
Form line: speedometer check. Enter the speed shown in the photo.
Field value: 150 mph
